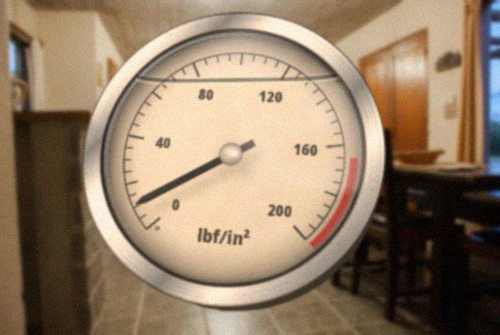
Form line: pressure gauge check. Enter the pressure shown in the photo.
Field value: 10 psi
